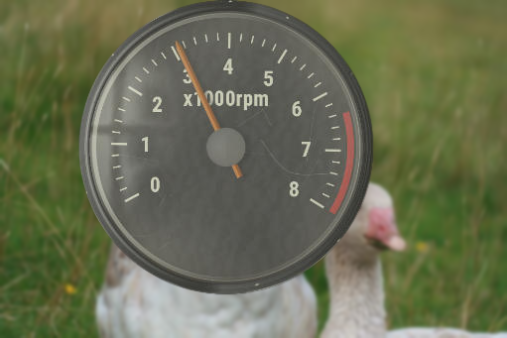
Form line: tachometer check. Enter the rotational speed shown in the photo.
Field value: 3100 rpm
